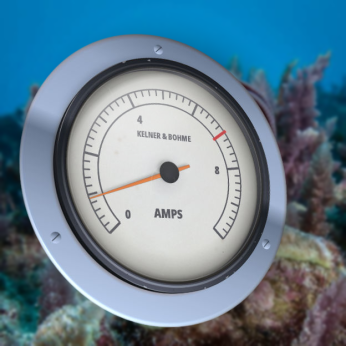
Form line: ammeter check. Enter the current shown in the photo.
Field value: 0.9 A
